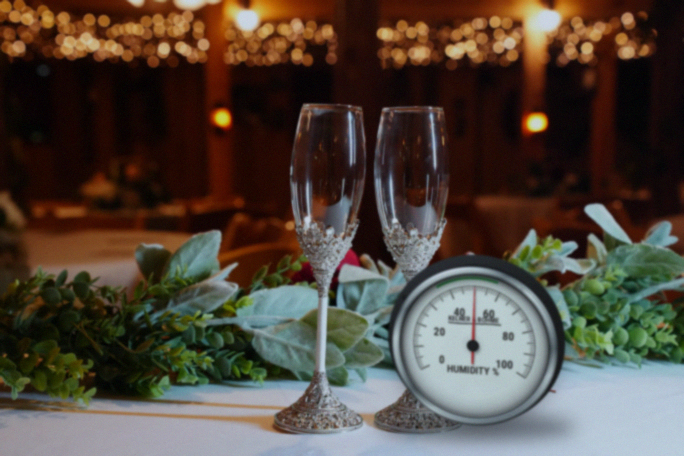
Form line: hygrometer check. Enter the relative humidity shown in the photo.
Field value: 50 %
